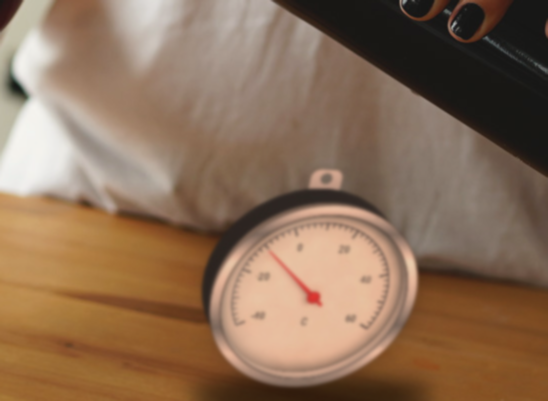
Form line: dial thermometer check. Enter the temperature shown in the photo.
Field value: -10 °C
